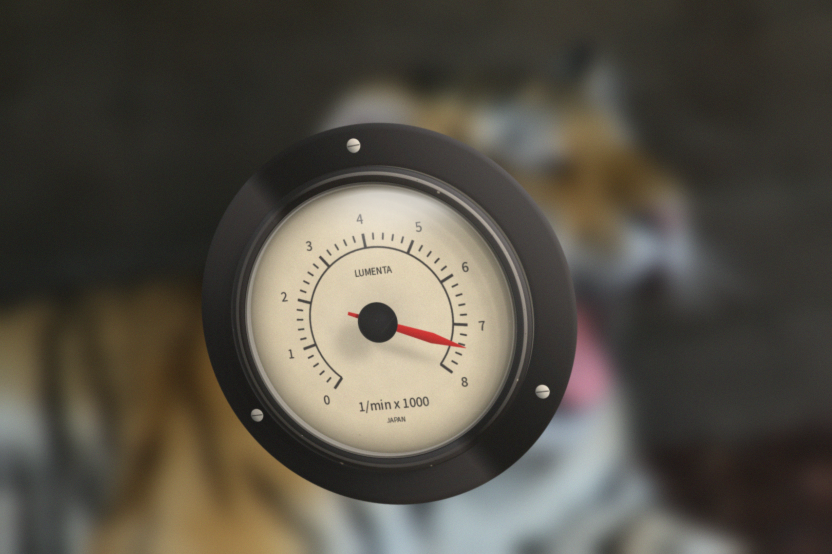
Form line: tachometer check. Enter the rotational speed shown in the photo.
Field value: 7400 rpm
